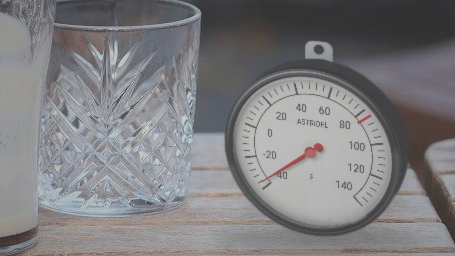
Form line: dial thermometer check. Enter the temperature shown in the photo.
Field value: -36 °F
